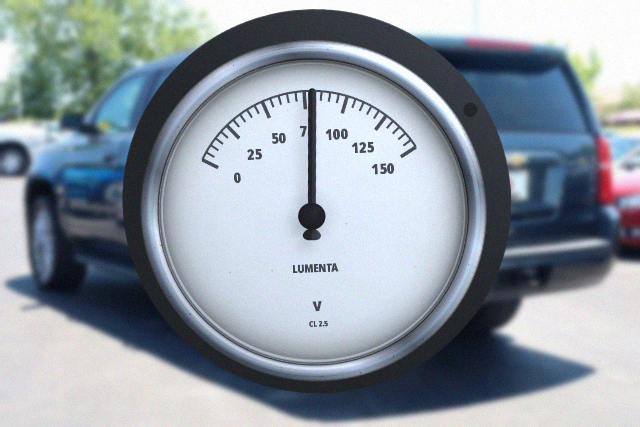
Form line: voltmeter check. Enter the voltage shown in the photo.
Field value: 80 V
